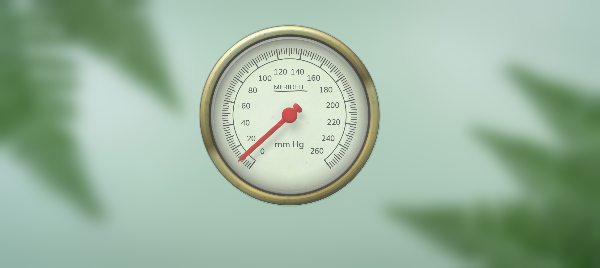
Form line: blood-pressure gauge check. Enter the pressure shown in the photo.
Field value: 10 mmHg
